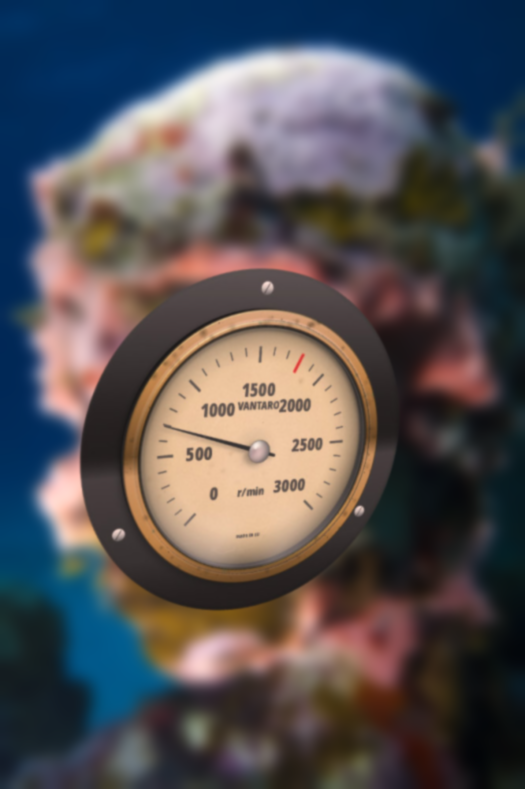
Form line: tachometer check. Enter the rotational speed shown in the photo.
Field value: 700 rpm
